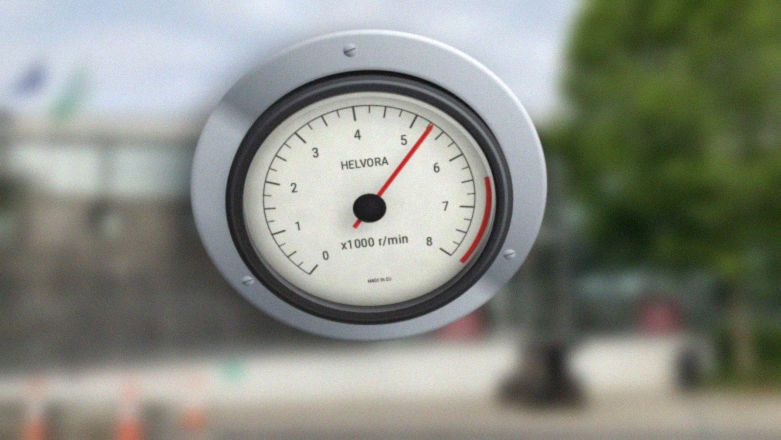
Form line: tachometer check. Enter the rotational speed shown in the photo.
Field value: 5250 rpm
